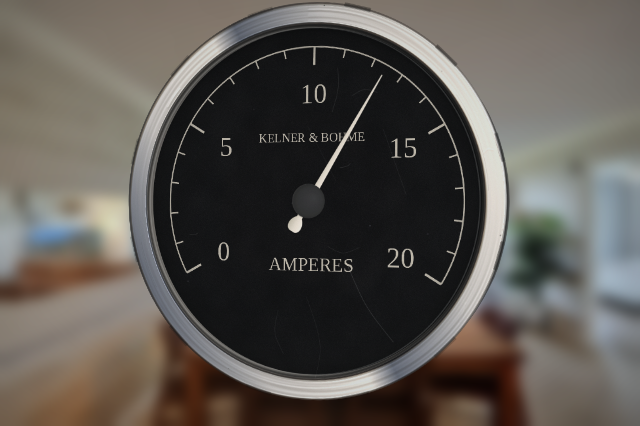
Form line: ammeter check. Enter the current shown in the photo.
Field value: 12.5 A
